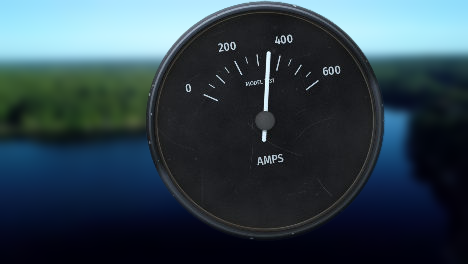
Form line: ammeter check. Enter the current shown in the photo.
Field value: 350 A
